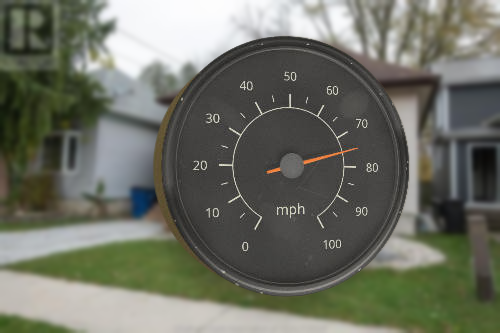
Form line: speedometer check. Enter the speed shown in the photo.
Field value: 75 mph
